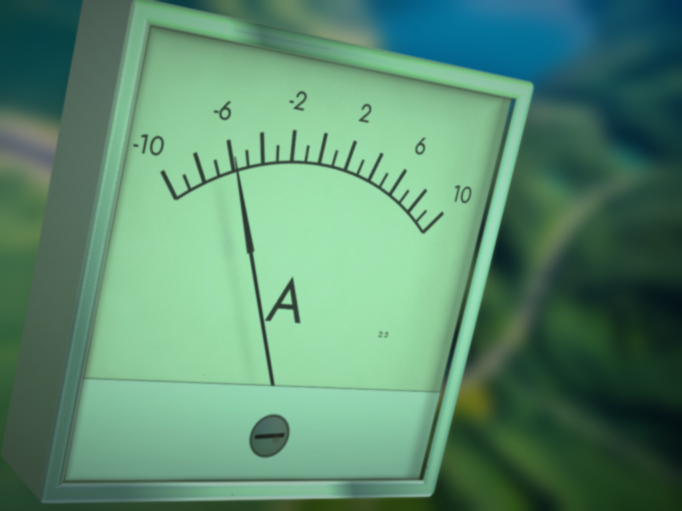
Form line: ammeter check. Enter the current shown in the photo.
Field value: -6 A
